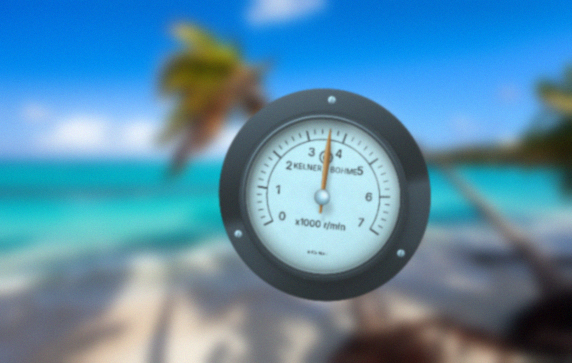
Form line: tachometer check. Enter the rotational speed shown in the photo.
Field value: 3600 rpm
